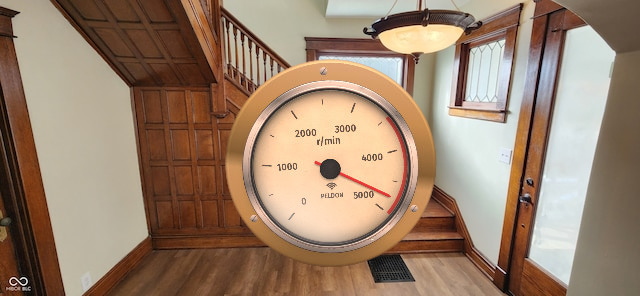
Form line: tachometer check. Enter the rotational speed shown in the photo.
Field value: 4750 rpm
